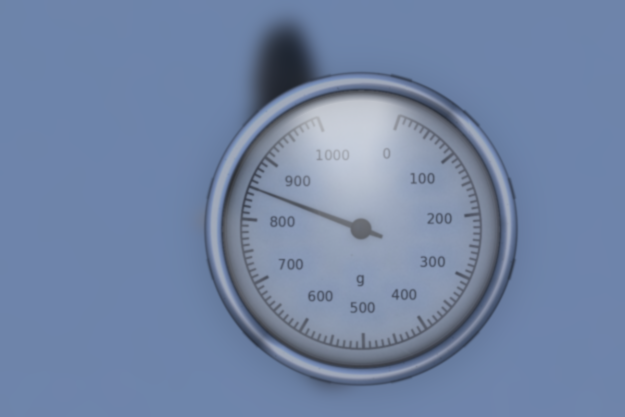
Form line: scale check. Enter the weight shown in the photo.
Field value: 850 g
